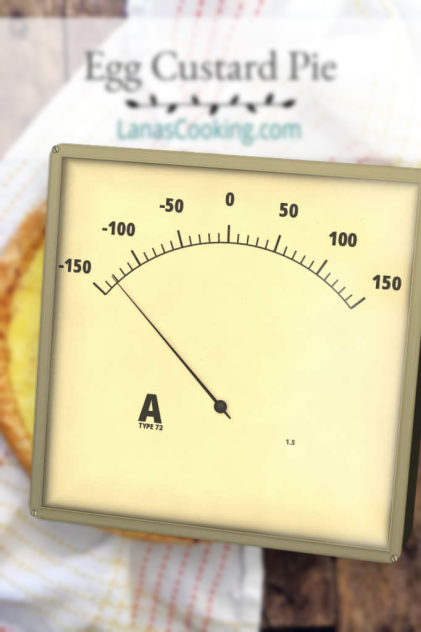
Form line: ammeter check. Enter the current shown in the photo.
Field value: -130 A
